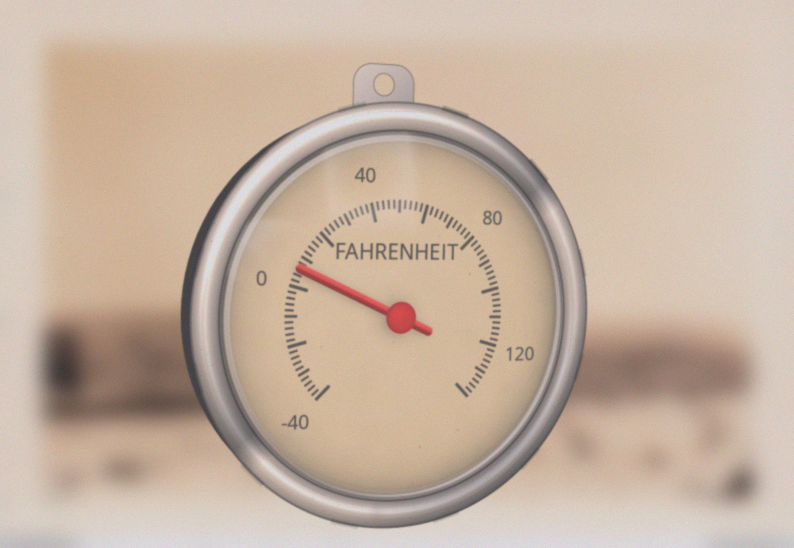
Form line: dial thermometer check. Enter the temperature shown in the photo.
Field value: 6 °F
